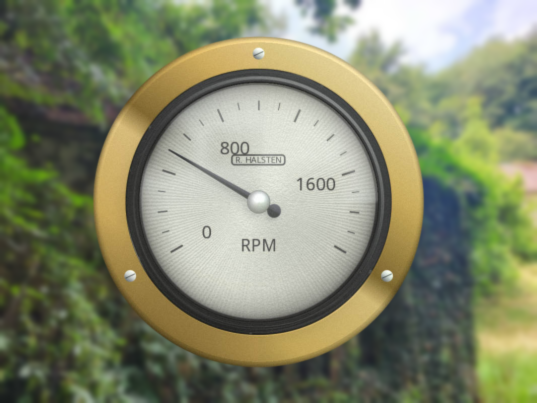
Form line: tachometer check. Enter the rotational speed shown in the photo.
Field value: 500 rpm
